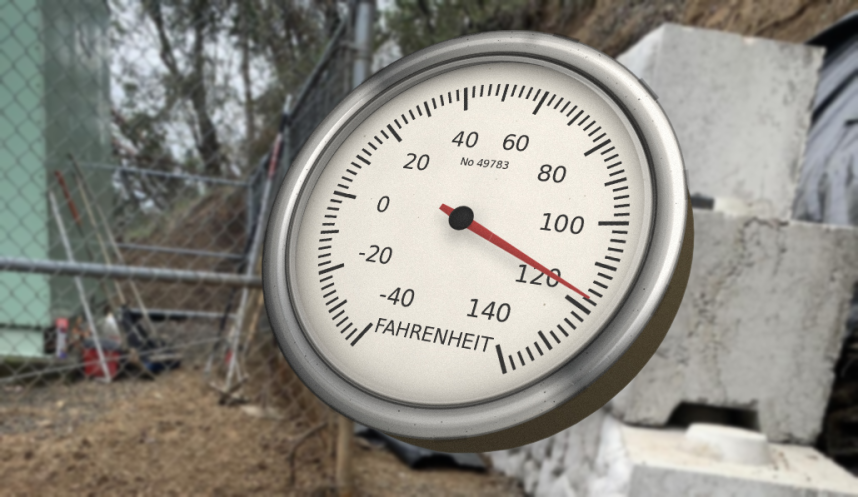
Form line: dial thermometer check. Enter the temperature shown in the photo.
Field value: 118 °F
